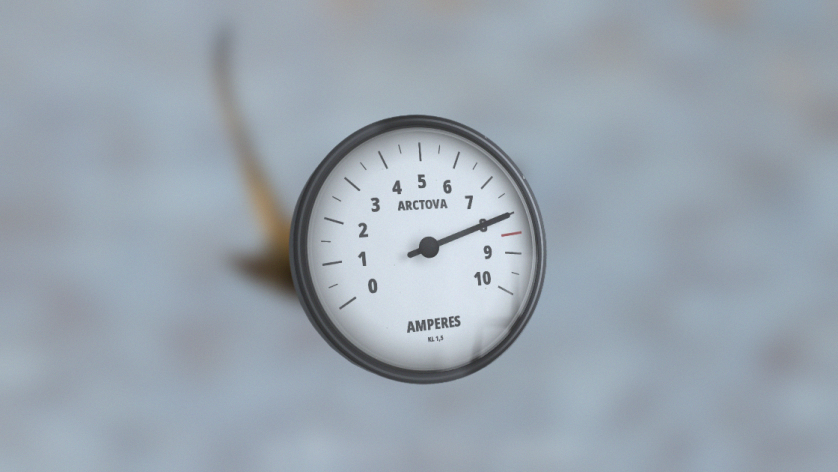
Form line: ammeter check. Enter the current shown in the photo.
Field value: 8 A
